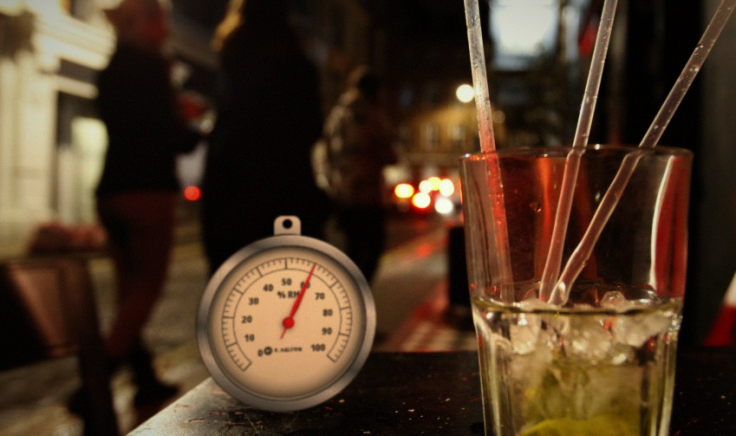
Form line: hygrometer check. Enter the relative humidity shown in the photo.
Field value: 60 %
